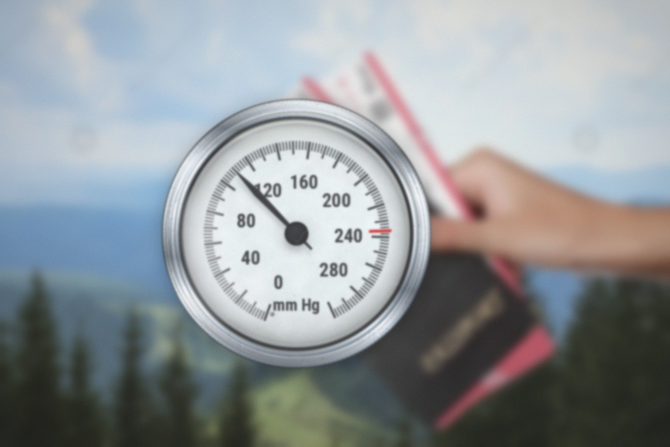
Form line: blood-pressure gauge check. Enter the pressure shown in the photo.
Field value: 110 mmHg
